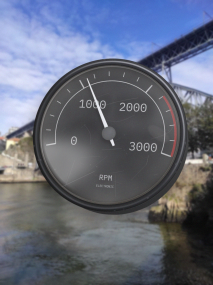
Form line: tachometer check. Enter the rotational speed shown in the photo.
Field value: 1100 rpm
